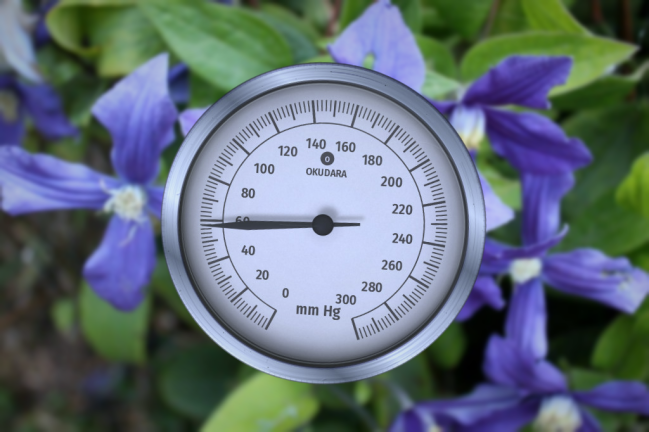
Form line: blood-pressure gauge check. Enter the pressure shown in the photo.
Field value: 58 mmHg
